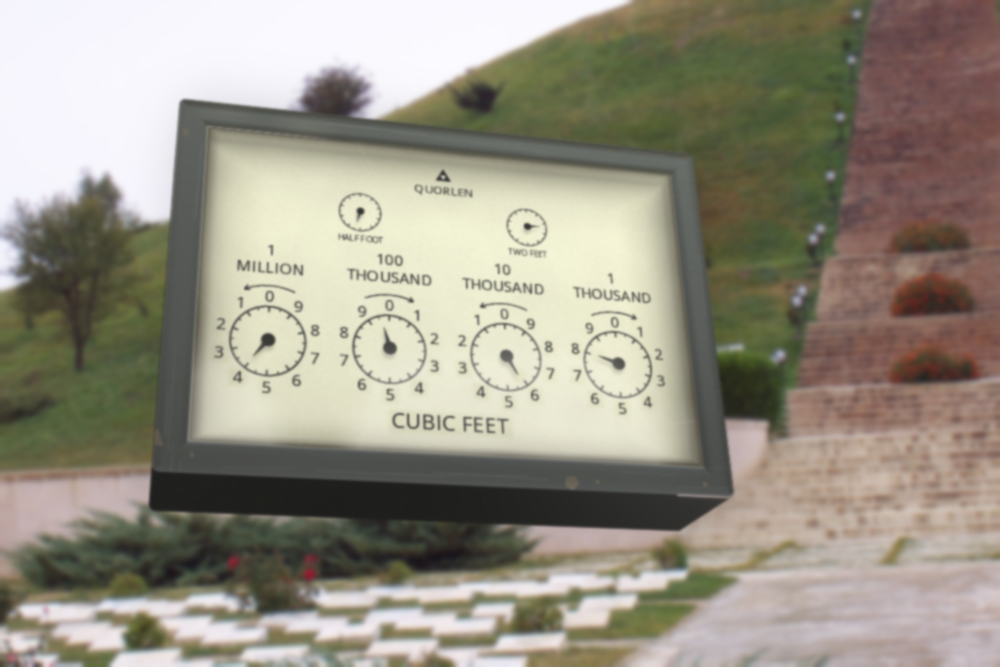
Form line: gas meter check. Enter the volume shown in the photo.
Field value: 395800 ft³
